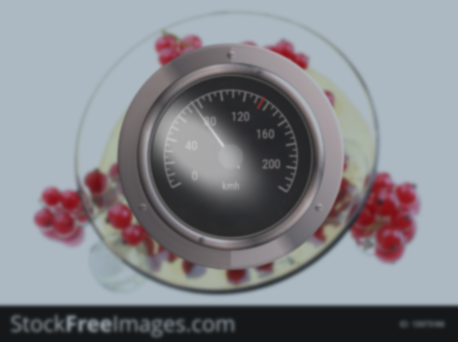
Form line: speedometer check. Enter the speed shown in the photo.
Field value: 75 km/h
